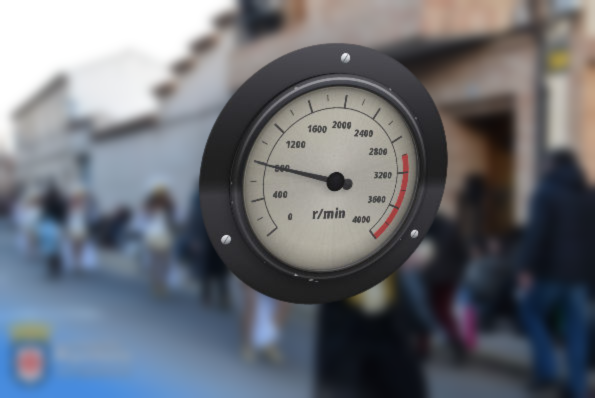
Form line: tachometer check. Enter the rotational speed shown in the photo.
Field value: 800 rpm
